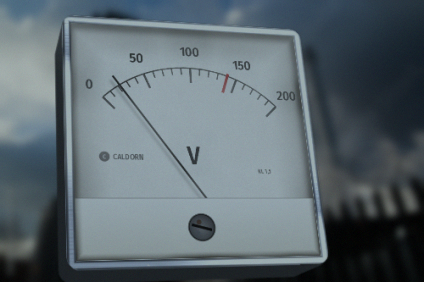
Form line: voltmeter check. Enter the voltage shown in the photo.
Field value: 20 V
